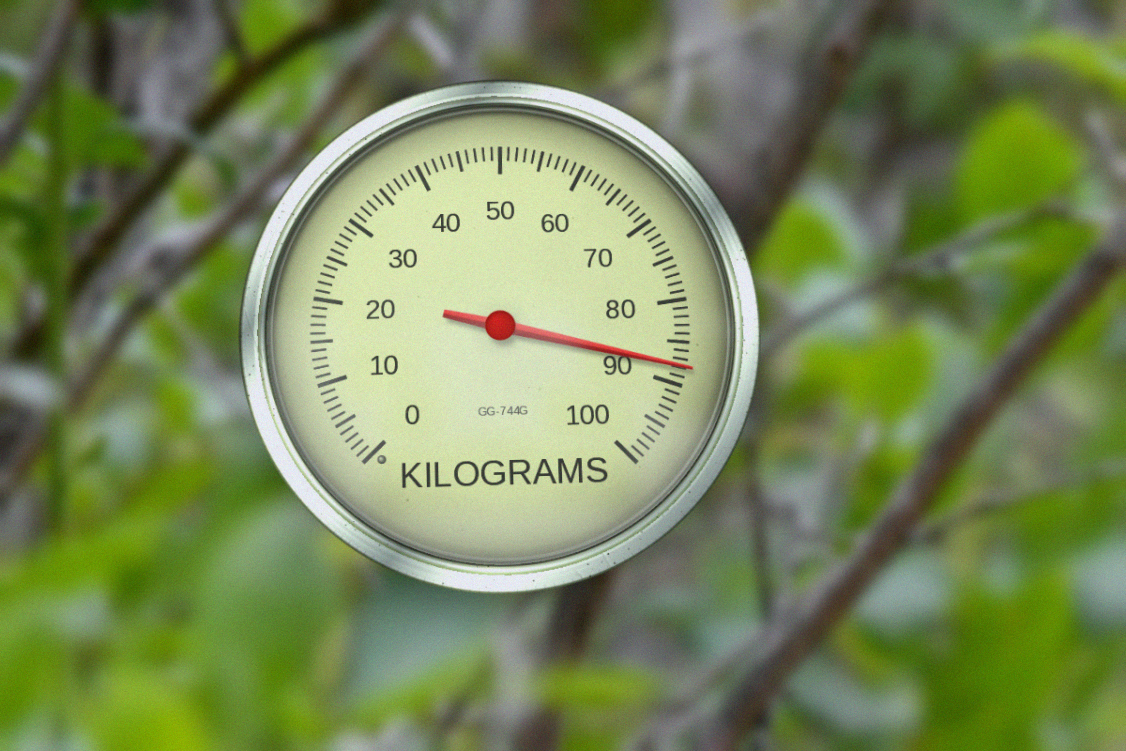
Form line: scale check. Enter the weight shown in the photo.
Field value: 88 kg
